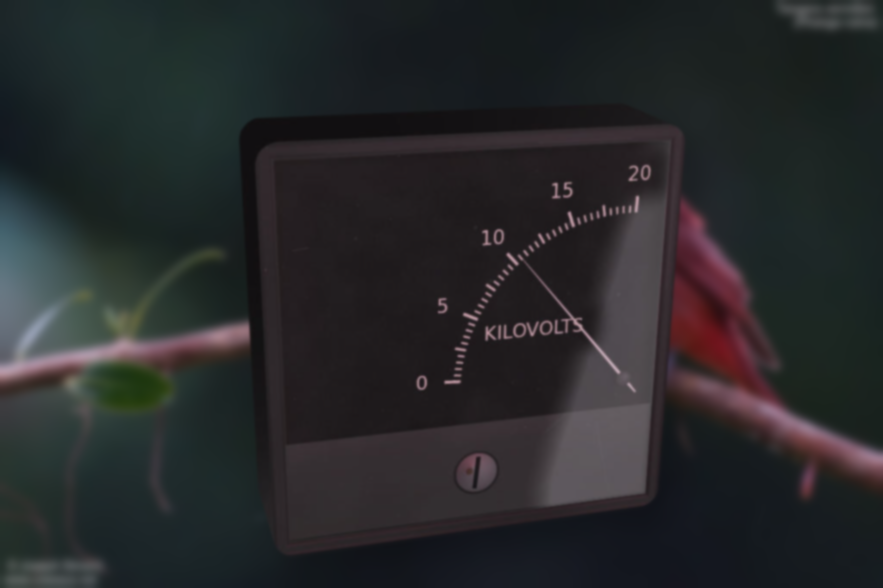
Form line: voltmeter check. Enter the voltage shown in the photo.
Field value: 10.5 kV
